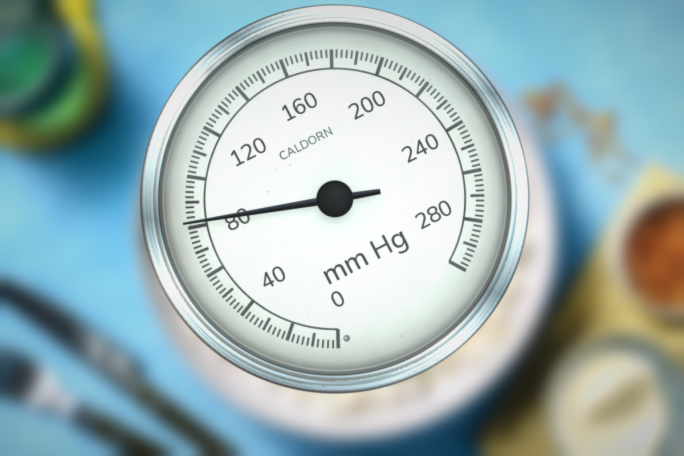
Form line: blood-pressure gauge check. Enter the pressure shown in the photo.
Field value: 82 mmHg
